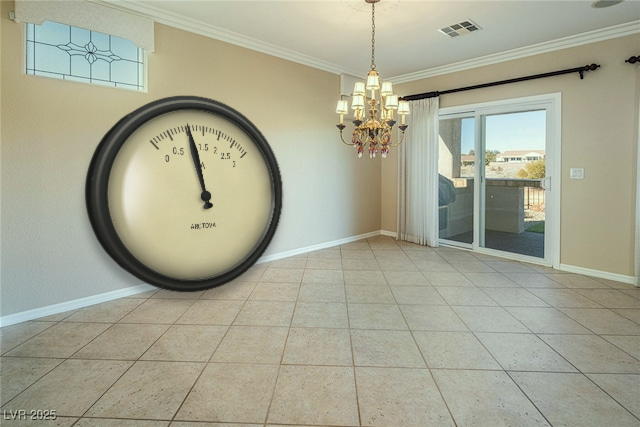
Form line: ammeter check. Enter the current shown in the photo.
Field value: 1 A
